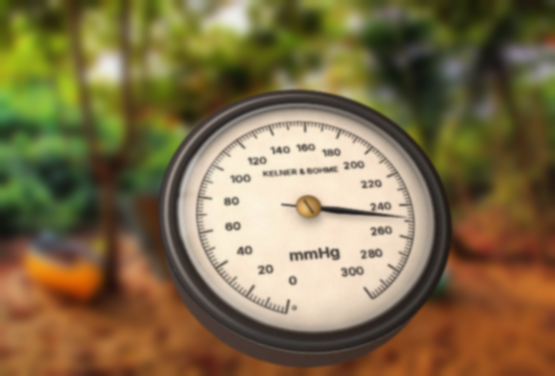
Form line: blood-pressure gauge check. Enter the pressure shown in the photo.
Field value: 250 mmHg
